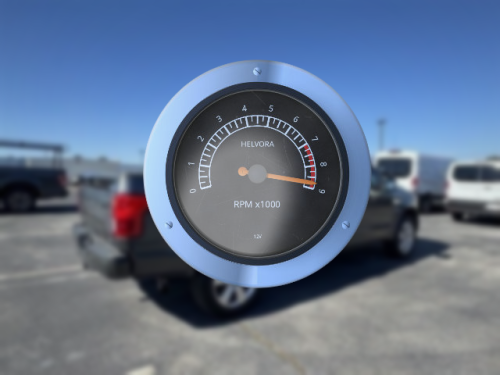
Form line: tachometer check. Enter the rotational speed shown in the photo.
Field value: 8750 rpm
